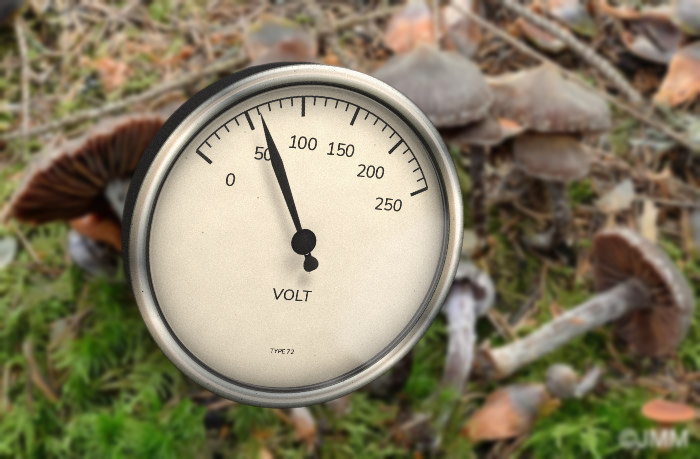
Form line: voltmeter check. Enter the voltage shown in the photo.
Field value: 60 V
